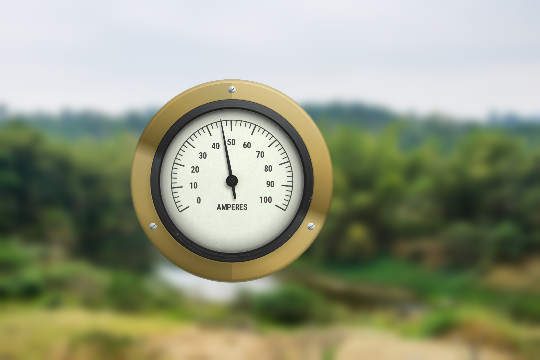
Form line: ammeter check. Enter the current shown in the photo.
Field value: 46 A
